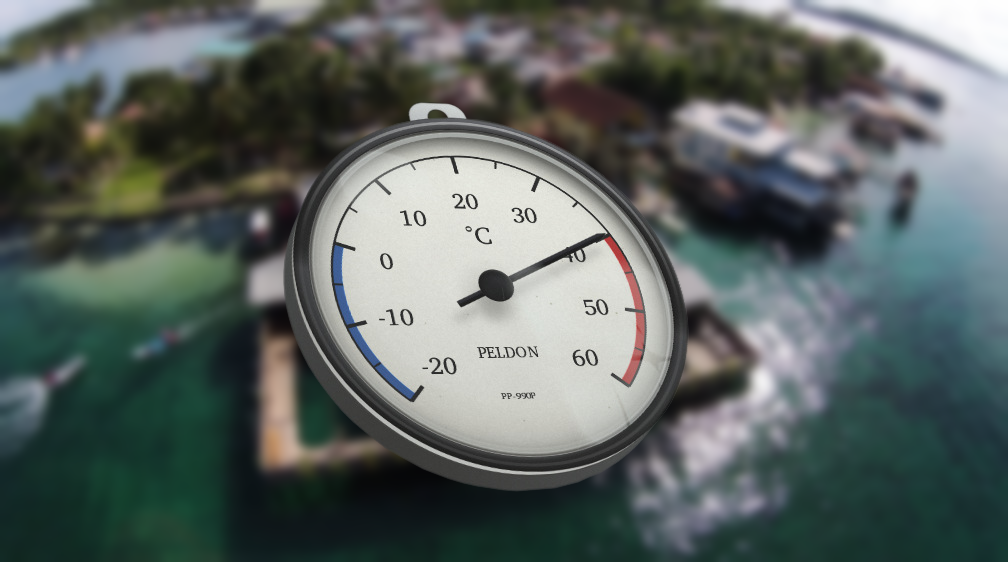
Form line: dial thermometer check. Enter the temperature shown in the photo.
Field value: 40 °C
